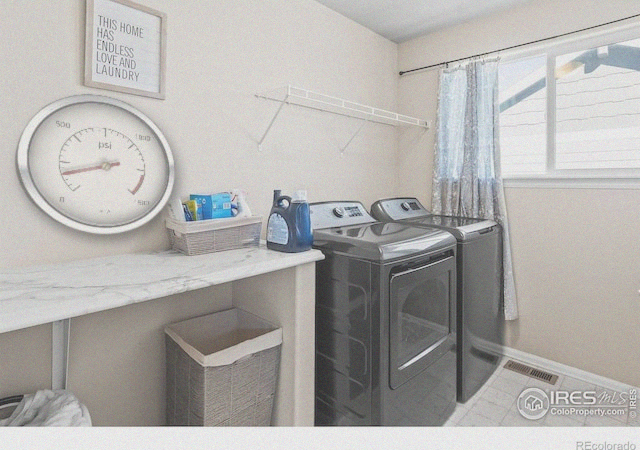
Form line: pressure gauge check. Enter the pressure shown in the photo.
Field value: 150 psi
